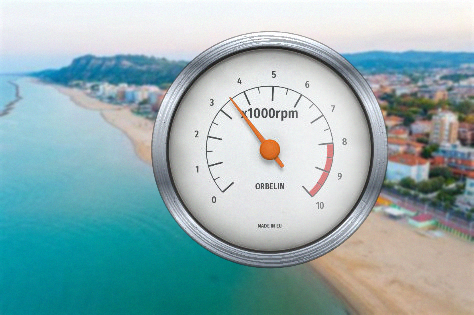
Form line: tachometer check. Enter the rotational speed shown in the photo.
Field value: 3500 rpm
